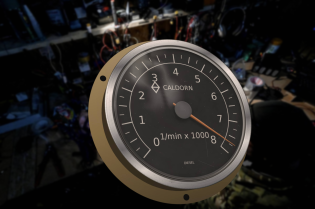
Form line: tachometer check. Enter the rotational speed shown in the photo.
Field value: 7750 rpm
